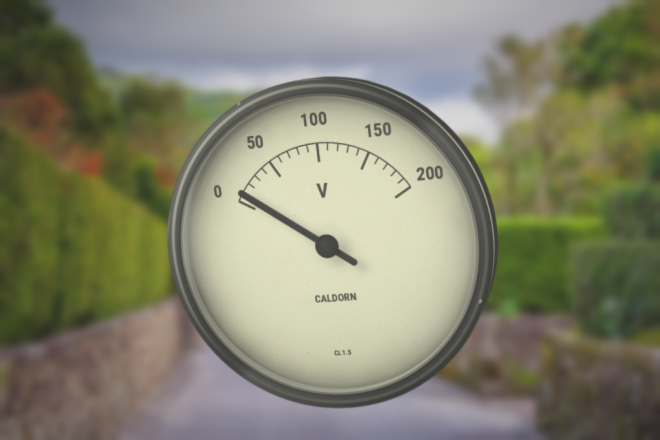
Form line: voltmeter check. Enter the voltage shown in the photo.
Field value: 10 V
